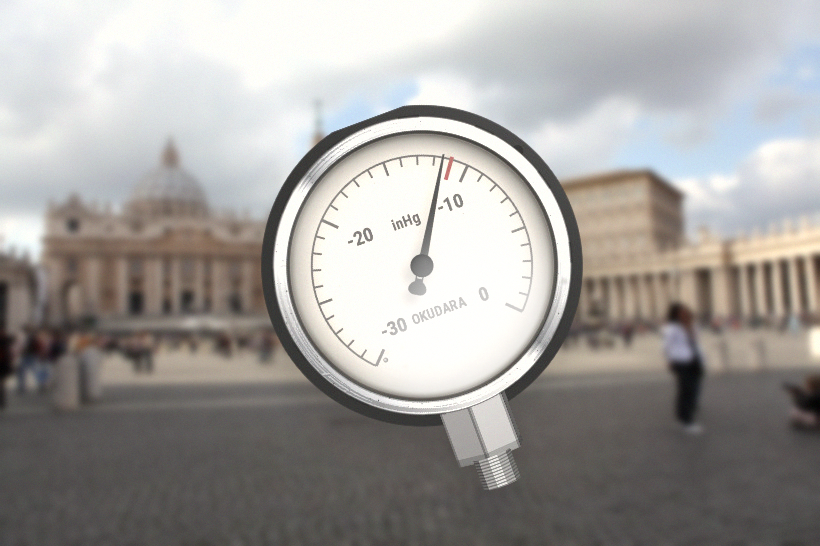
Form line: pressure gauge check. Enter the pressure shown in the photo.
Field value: -11.5 inHg
